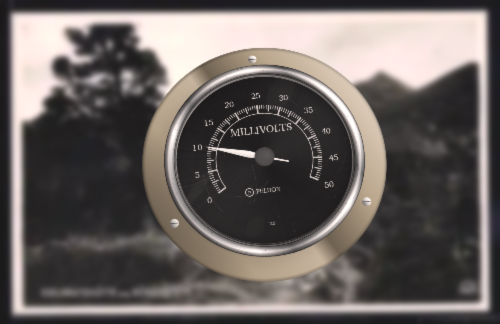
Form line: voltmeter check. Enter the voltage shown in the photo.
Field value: 10 mV
